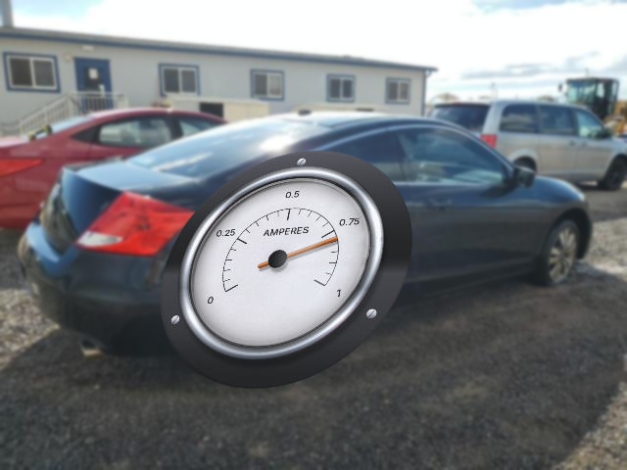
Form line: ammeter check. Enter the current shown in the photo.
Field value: 0.8 A
